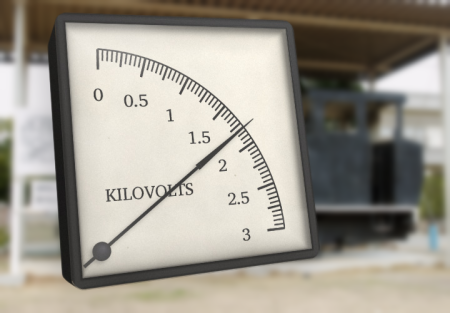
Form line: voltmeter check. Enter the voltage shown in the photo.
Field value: 1.8 kV
